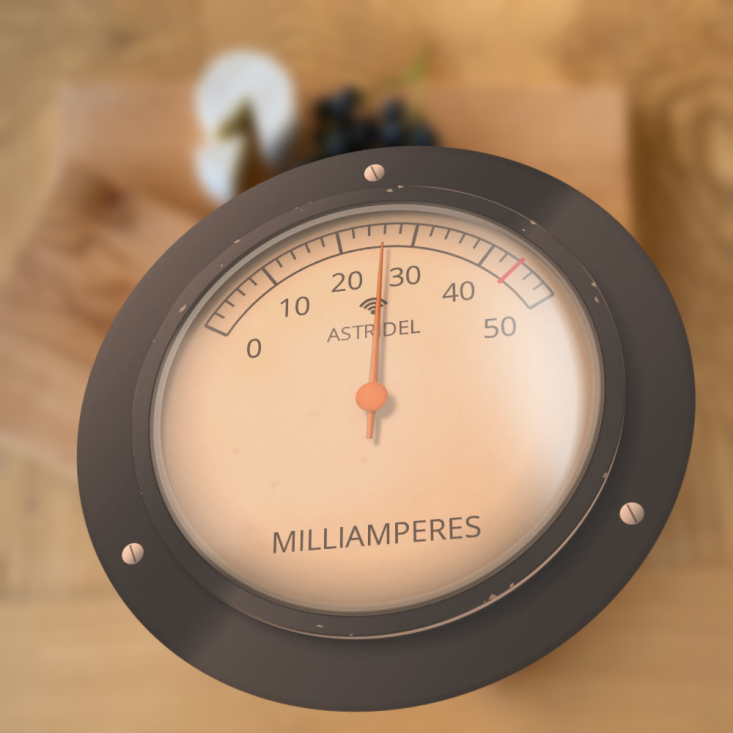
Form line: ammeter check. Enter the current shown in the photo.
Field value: 26 mA
